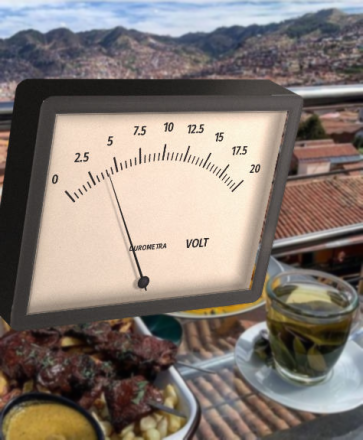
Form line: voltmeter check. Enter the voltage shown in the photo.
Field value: 4 V
